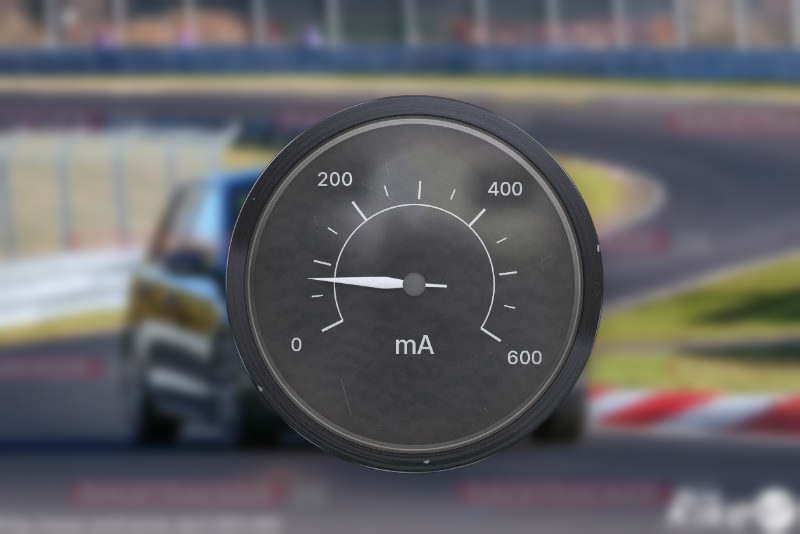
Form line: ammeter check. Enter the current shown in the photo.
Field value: 75 mA
